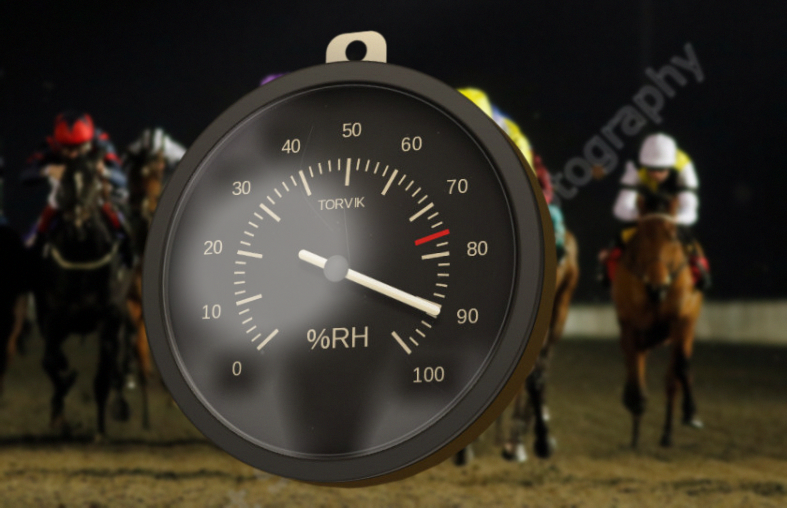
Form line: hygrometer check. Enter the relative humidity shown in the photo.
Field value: 91 %
